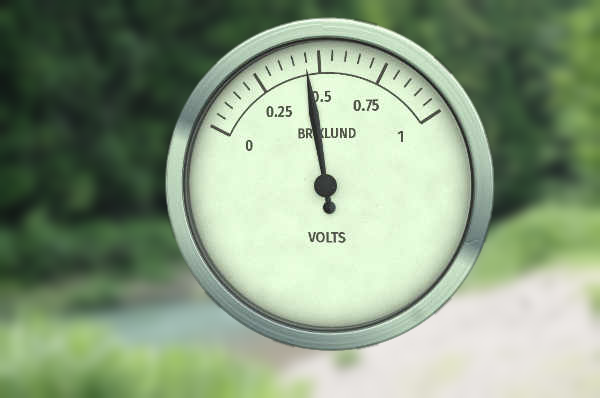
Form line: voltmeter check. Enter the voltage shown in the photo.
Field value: 0.45 V
